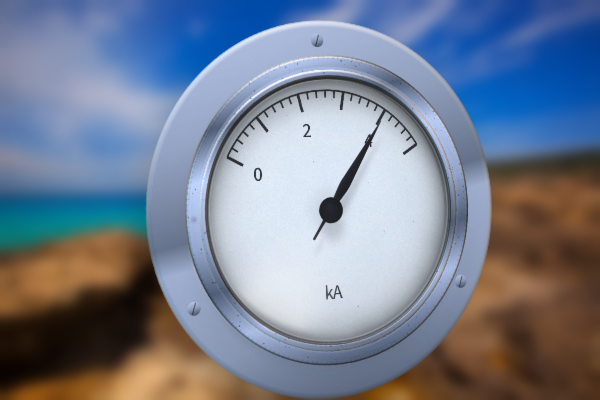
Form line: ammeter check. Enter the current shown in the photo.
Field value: 4 kA
